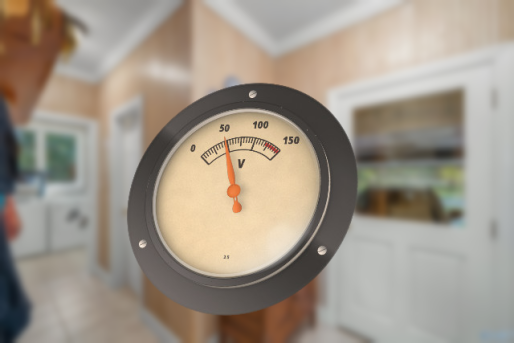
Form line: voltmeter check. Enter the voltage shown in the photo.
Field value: 50 V
